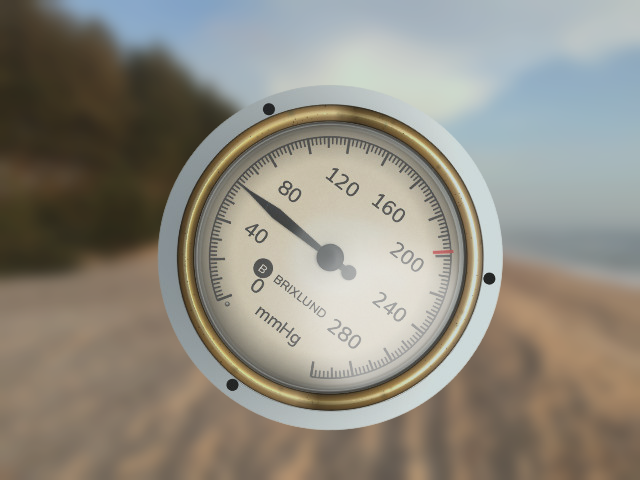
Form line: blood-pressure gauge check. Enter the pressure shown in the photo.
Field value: 60 mmHg
